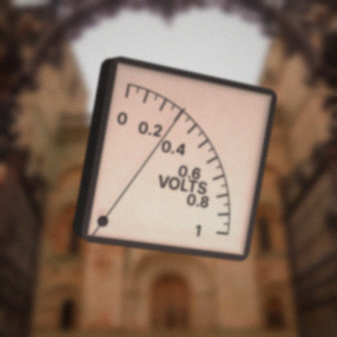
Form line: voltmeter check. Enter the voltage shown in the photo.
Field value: 0.3 V
